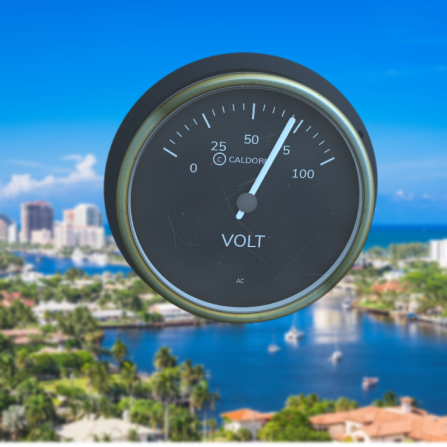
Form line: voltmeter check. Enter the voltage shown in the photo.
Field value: 70 V
